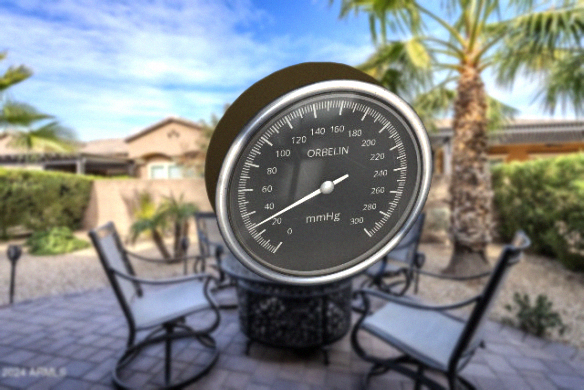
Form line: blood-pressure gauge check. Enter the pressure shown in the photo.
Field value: 30 mmHg
